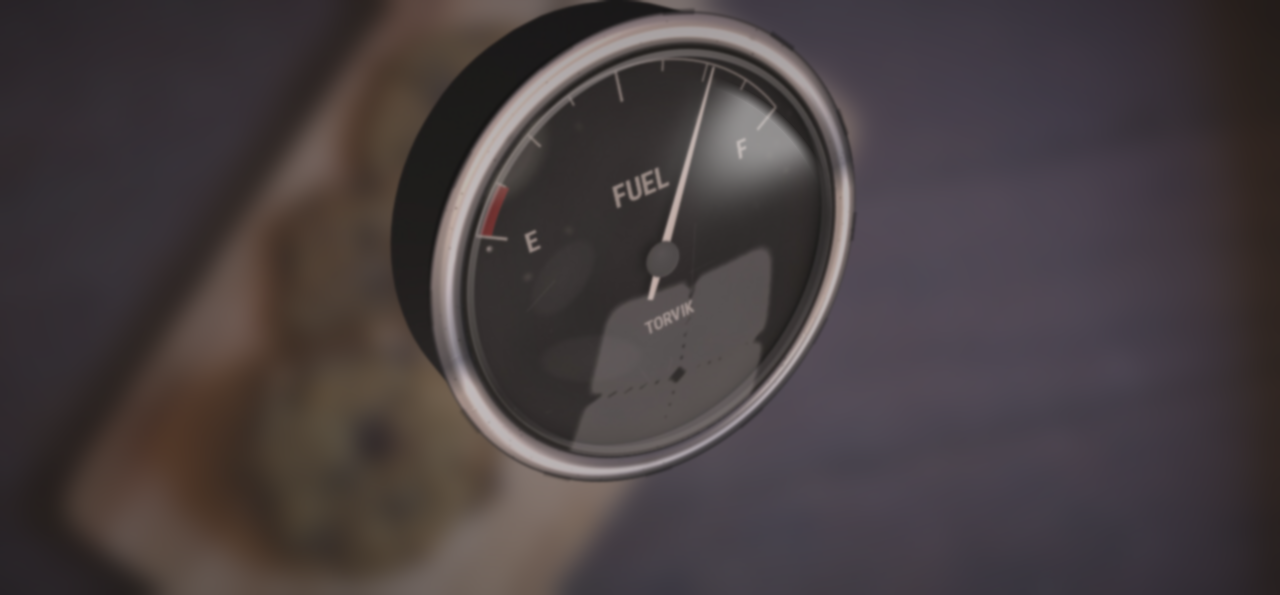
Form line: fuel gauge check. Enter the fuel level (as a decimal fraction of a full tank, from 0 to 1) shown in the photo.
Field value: 0.75
